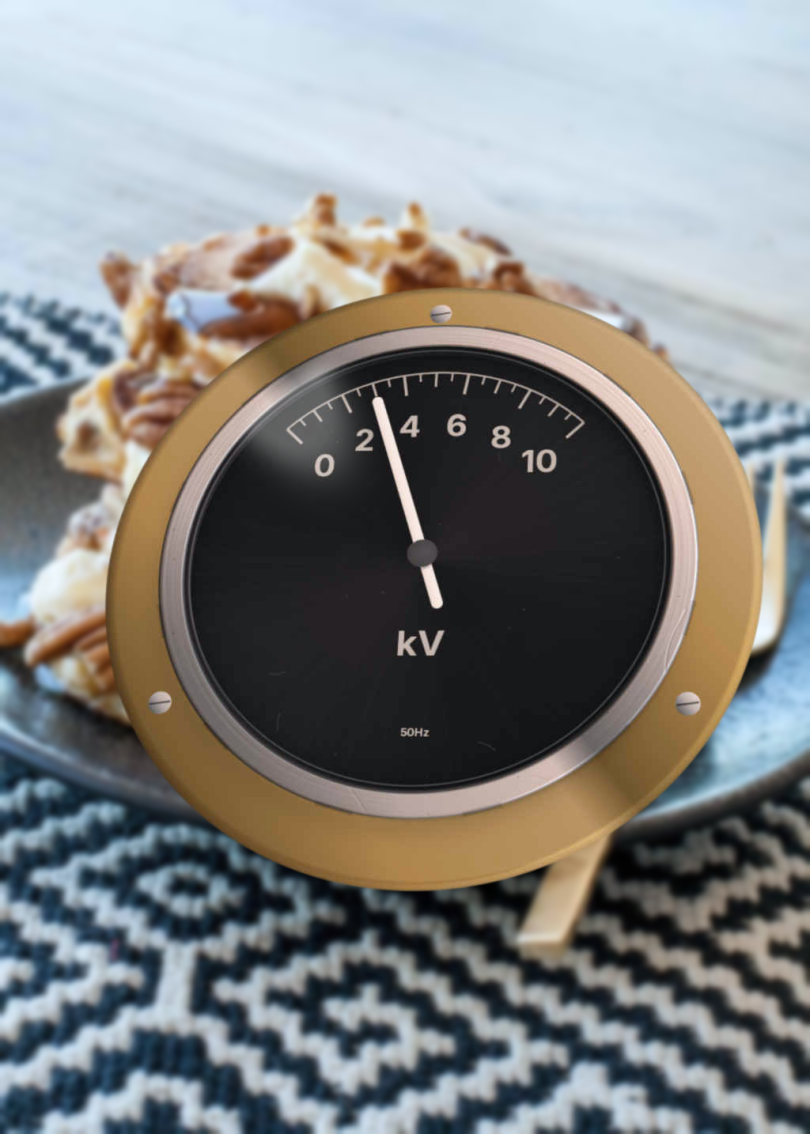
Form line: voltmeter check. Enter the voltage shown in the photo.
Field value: 3 kV
